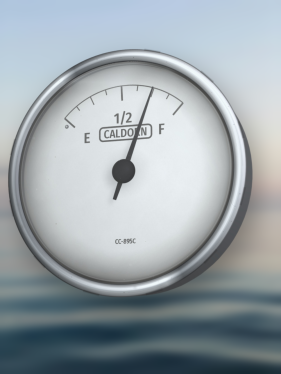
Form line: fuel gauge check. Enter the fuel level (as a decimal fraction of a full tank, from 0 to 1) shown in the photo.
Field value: 0.75
